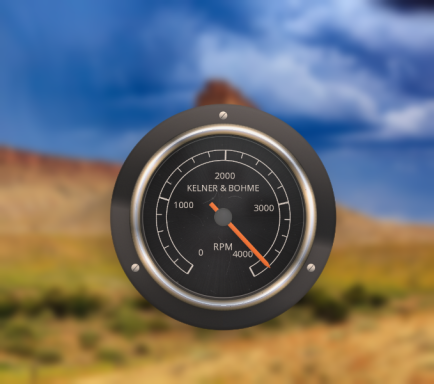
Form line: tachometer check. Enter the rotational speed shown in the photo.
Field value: 3800 rpm
